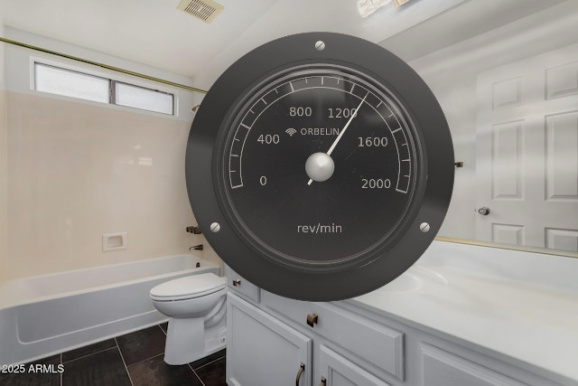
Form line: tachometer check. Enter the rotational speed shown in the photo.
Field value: 1300 rpm
